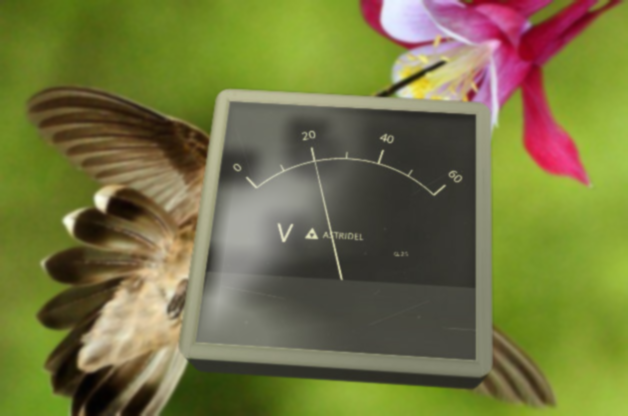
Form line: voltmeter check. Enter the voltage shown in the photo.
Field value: 20 V
